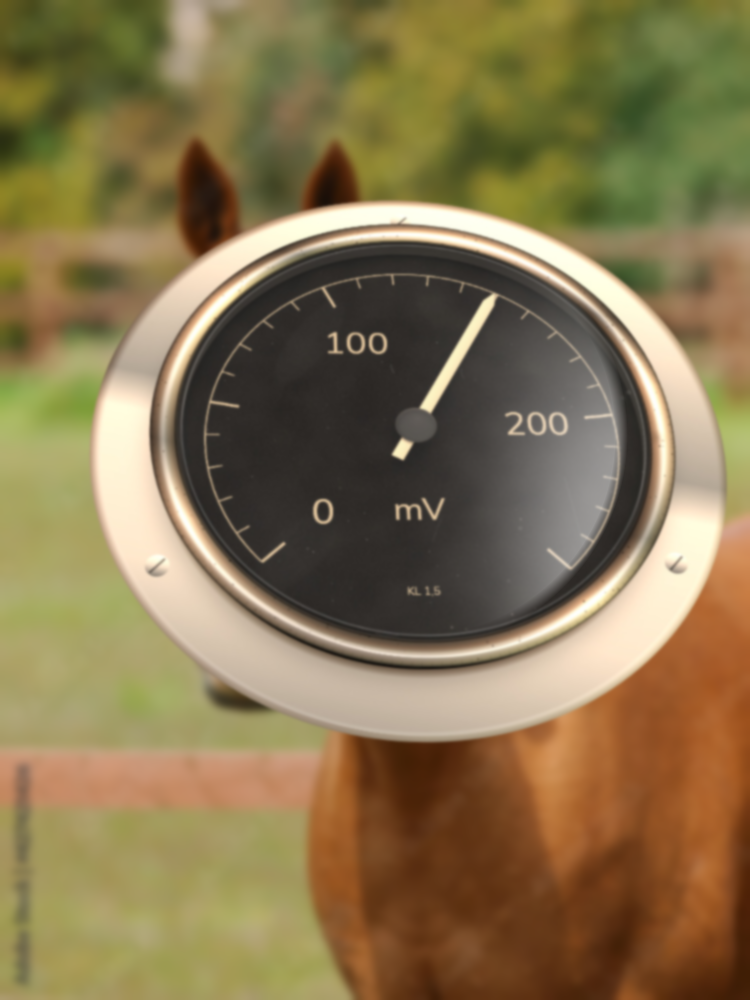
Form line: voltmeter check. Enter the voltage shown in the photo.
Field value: 150 mV
